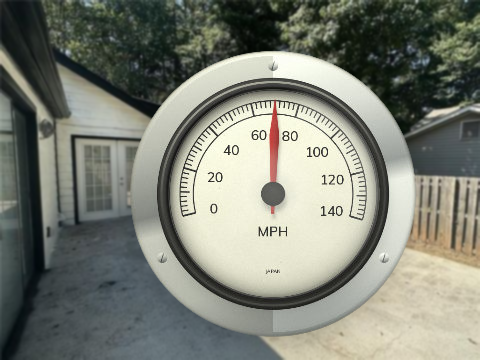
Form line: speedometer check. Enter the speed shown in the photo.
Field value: 70 mph
